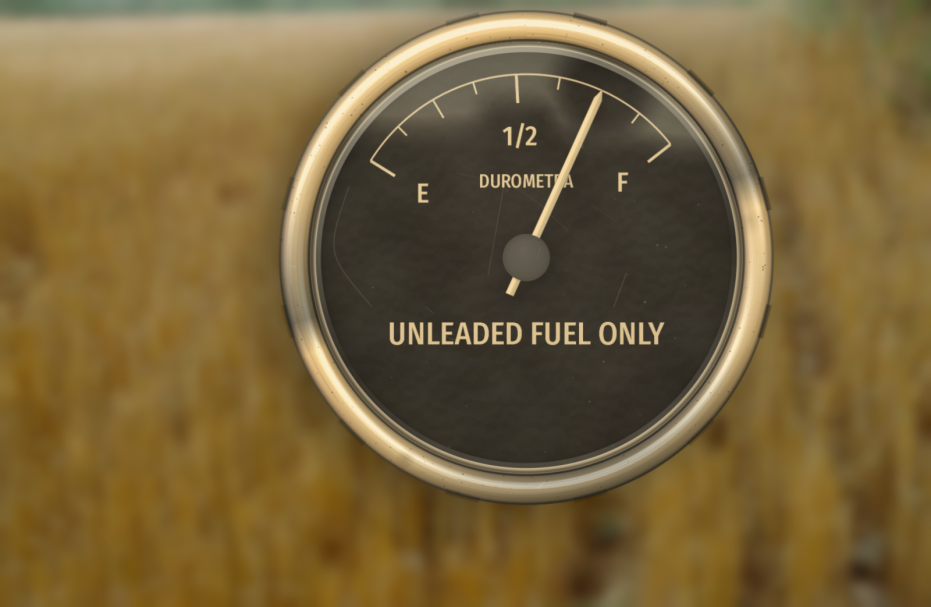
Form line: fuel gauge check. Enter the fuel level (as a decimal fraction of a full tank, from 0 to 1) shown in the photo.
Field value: 0.75
